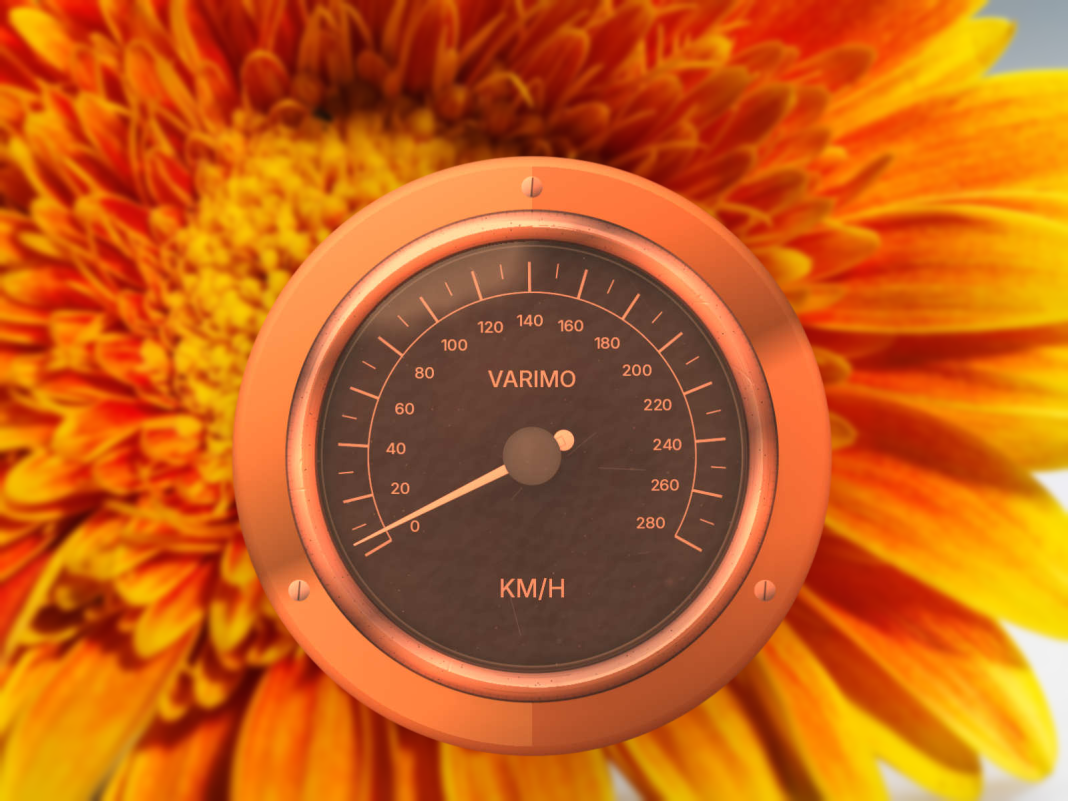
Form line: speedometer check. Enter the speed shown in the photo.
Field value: 5 km/h
